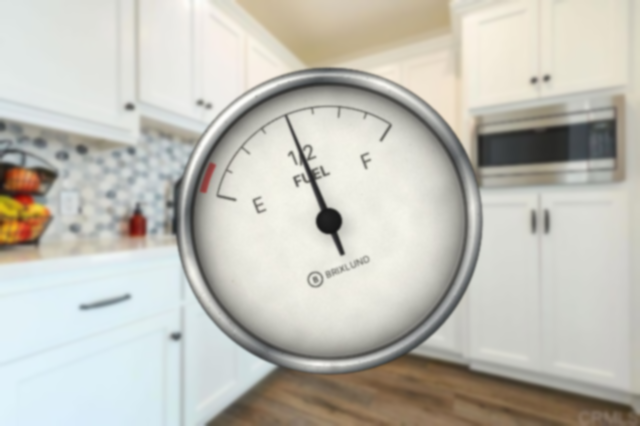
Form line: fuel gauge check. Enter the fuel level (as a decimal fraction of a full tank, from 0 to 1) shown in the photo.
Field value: 0.5
